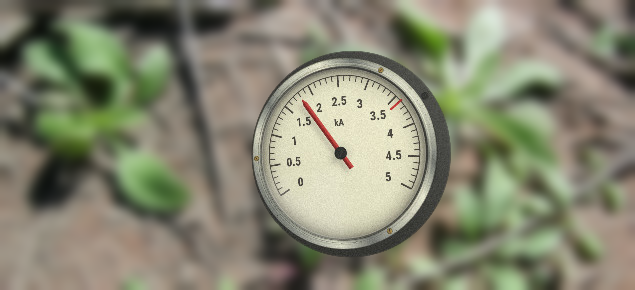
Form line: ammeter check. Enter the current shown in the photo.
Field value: 1.8 kA
